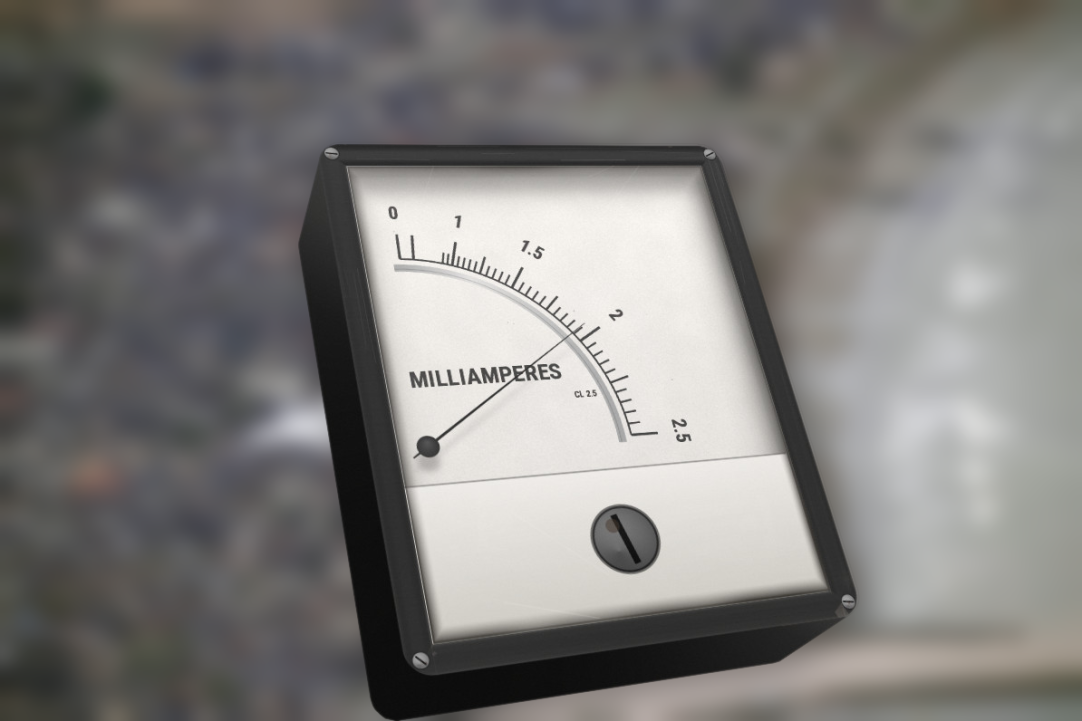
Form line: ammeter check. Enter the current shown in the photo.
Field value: 1.95 mA
